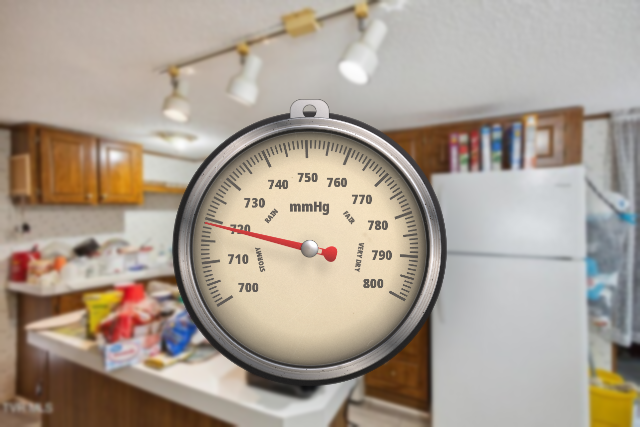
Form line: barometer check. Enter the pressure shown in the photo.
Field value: 719 mmHg
